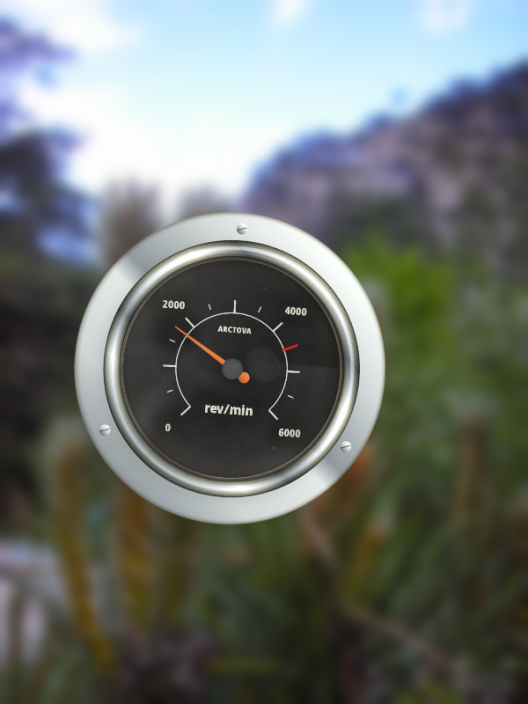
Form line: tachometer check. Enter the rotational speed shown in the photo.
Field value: 1750 rpm
